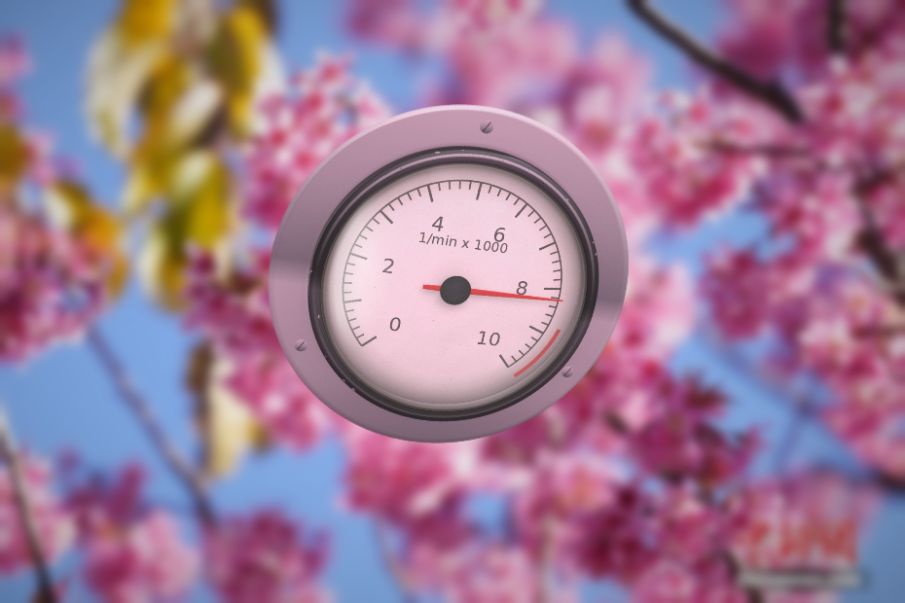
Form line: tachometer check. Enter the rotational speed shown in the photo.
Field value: 8200 rpm
